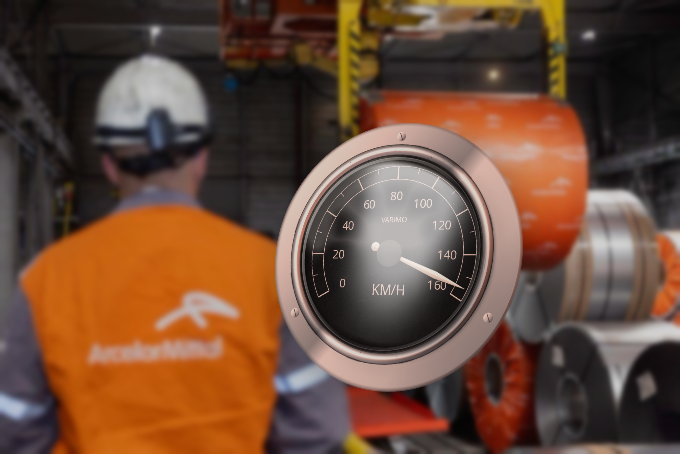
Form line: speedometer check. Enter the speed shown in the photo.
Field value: 155 km/h
